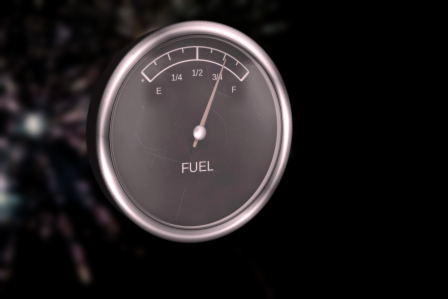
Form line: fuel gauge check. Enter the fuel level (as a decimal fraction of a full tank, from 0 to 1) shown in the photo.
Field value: 0.75
